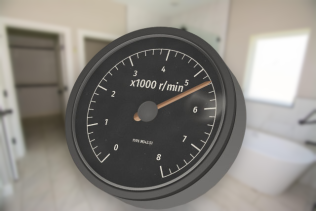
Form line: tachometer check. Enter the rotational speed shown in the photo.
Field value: 5400 rpm
